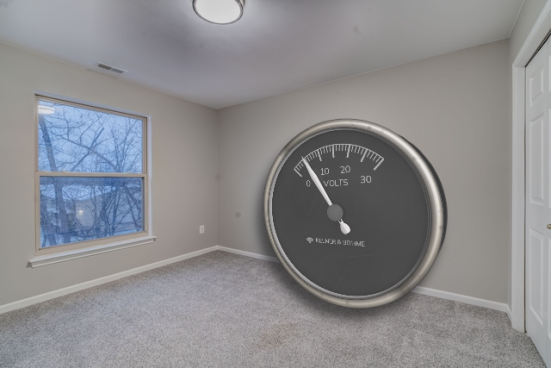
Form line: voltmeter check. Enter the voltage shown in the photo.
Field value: 5 V
